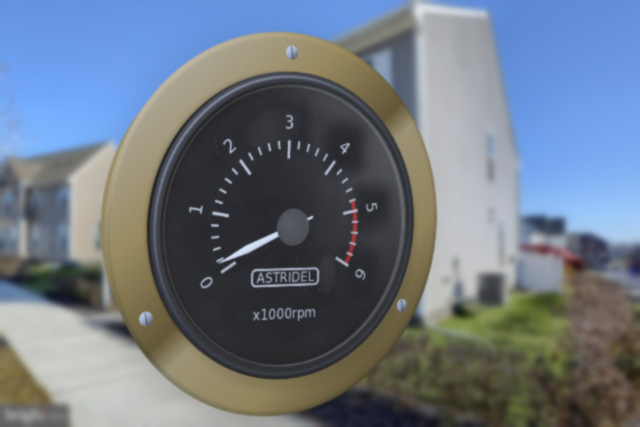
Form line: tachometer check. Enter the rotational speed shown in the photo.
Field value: 200 rpm
